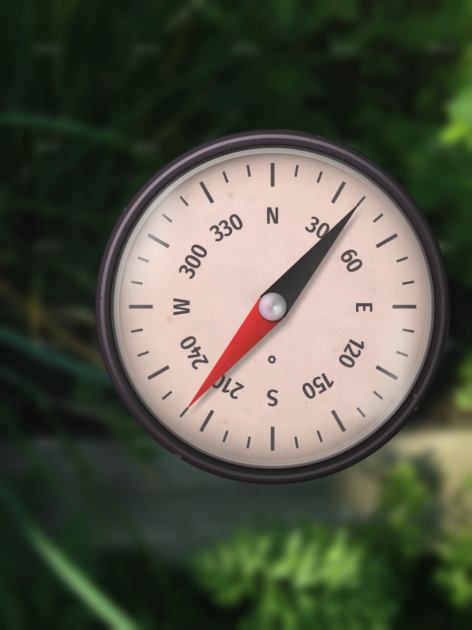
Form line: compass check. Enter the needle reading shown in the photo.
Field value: 220 °
